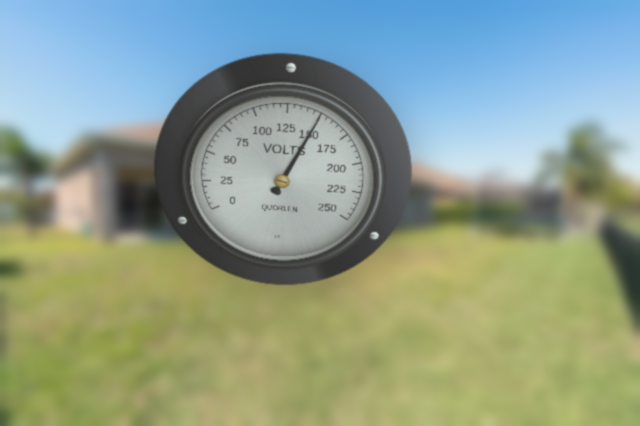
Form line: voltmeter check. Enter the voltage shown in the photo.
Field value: 150 V
